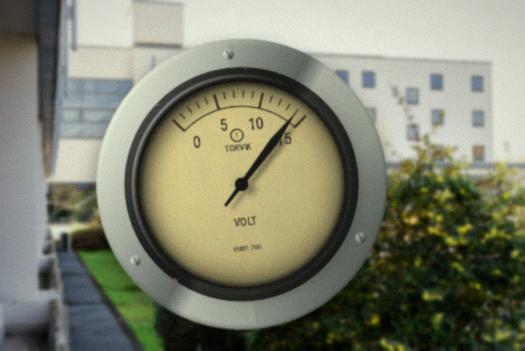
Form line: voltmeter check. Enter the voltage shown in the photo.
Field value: 14 V
